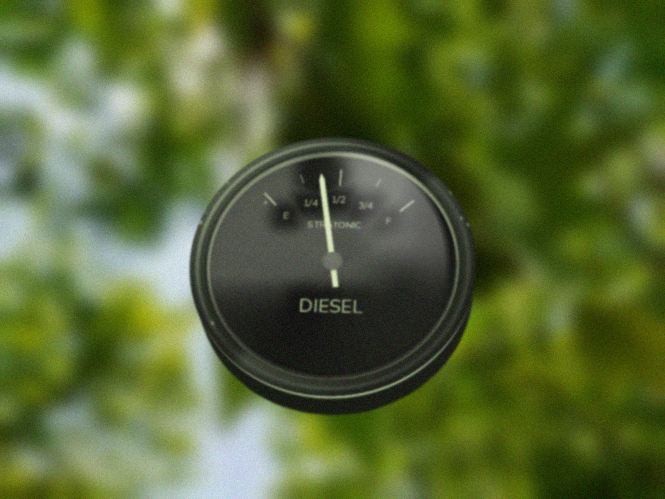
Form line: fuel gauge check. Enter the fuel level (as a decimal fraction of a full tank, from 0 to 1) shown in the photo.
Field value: 0.375
